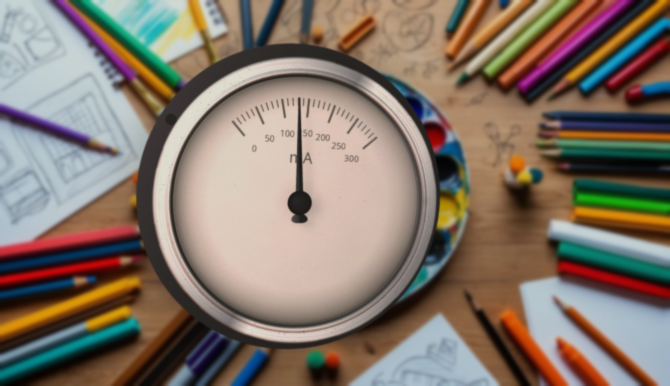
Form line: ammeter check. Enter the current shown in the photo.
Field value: 130 mA
